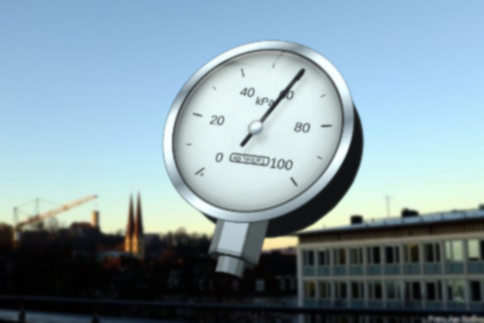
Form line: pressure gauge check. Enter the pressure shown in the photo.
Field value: 60 kPa
